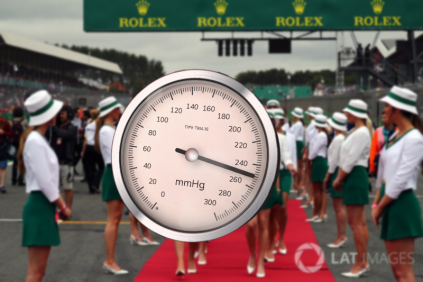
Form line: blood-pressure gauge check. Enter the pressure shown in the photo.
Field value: 250 mmHg
